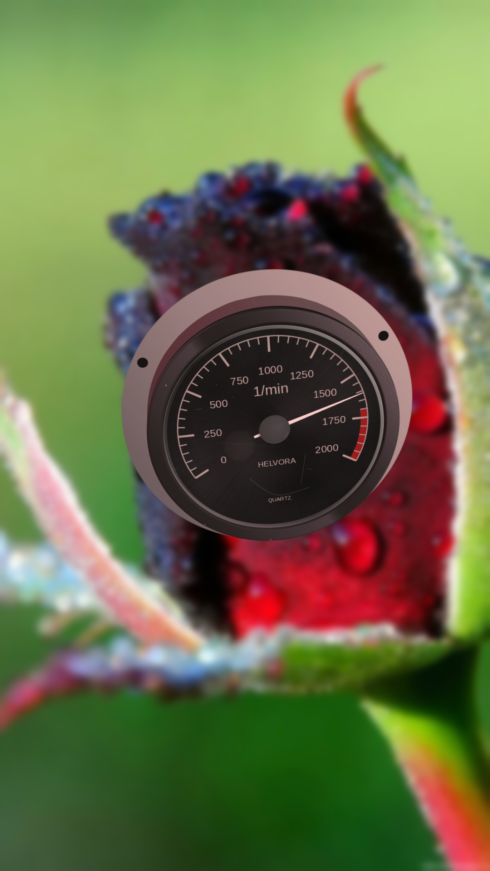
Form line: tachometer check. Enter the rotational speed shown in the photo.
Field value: 1600 rpm
